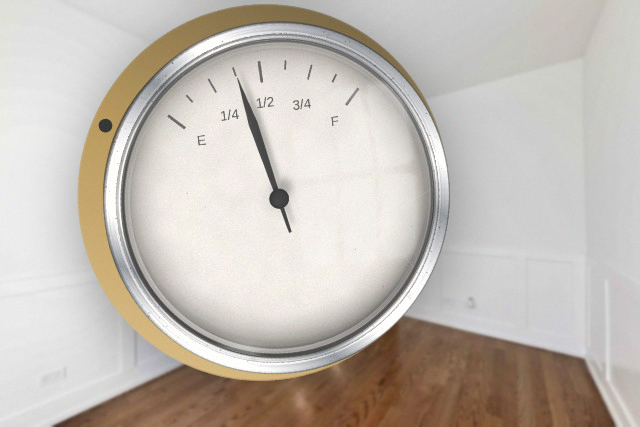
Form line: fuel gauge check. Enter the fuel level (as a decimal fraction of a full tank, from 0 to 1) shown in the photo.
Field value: 0.375
